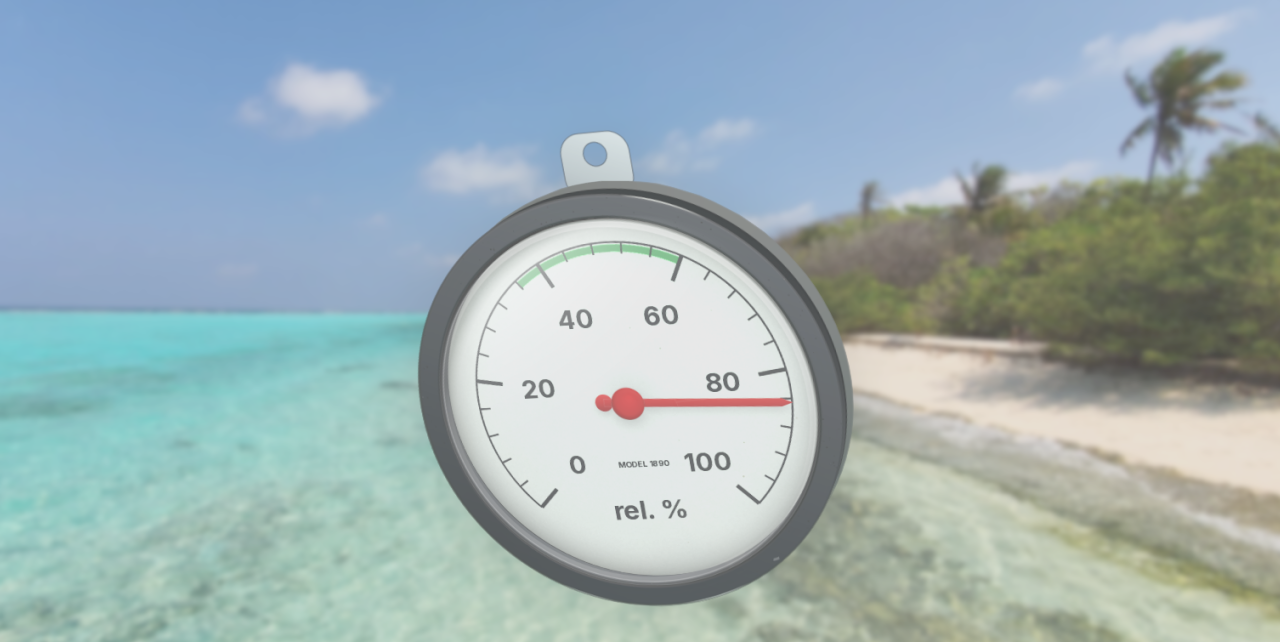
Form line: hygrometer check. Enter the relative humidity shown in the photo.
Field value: 84 %
